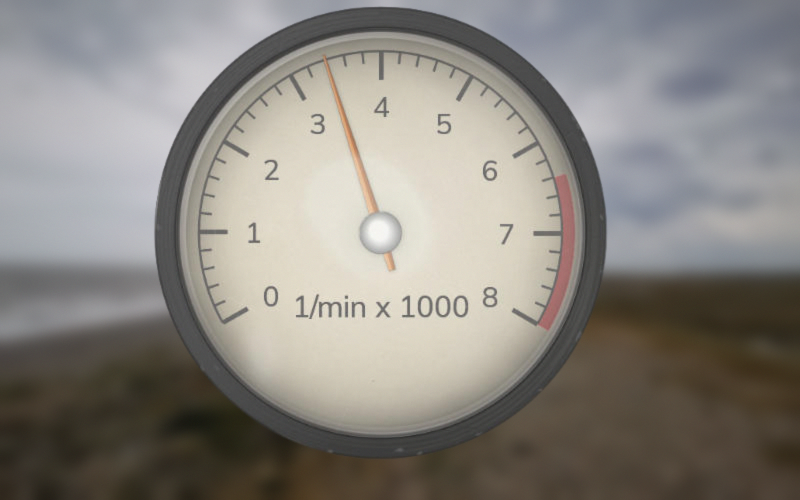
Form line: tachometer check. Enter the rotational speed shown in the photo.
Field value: 3400 rpm
